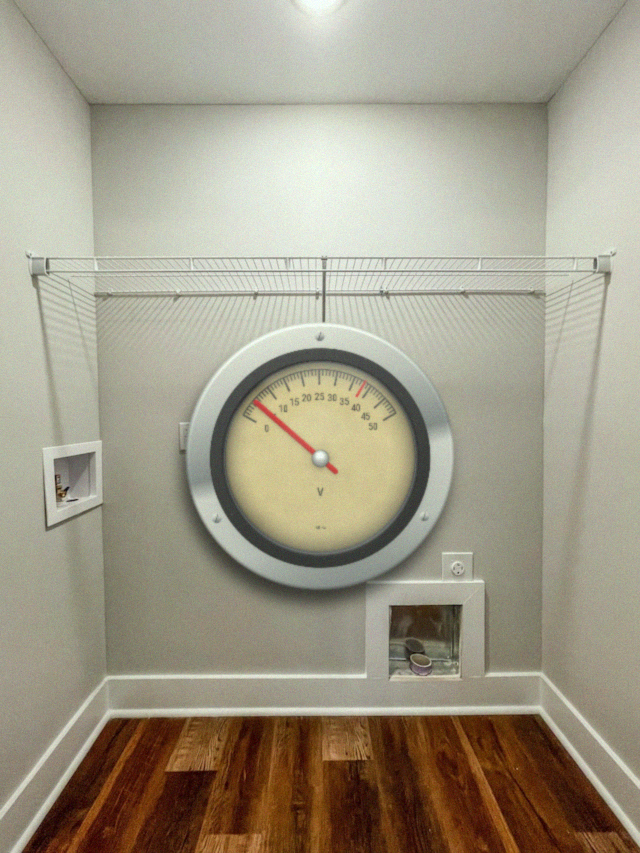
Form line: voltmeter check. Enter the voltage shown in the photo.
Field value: 5 V
